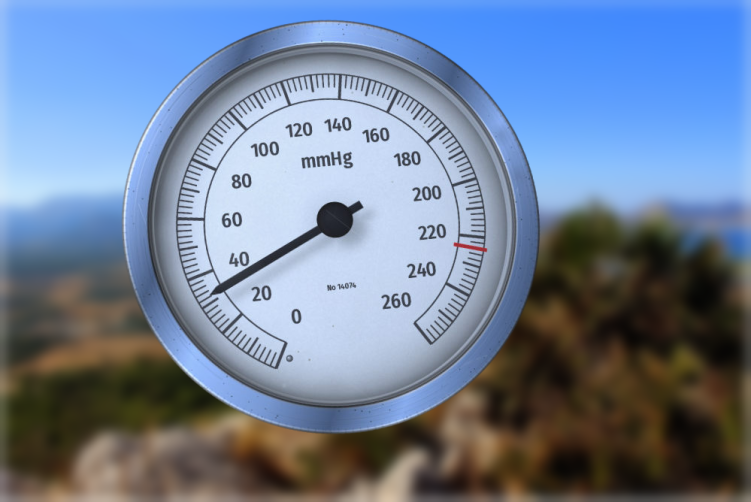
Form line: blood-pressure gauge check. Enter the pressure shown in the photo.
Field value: 32 mmHg
